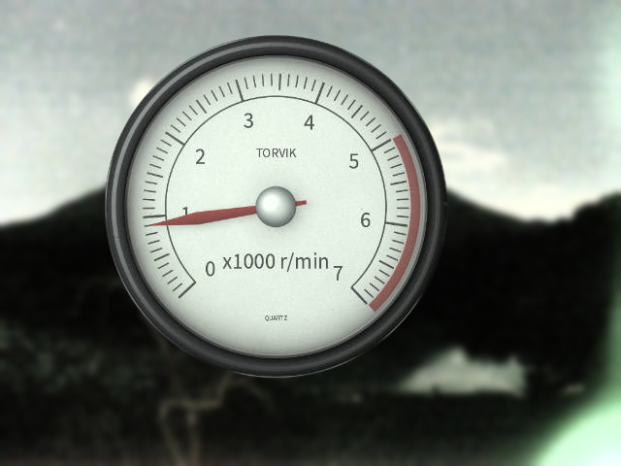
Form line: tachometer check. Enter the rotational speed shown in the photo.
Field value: 900 rpm
